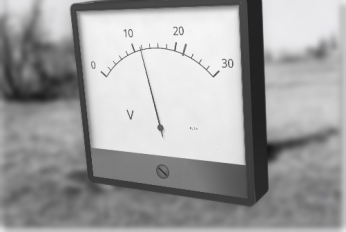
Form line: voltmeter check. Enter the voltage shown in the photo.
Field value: 12 V
